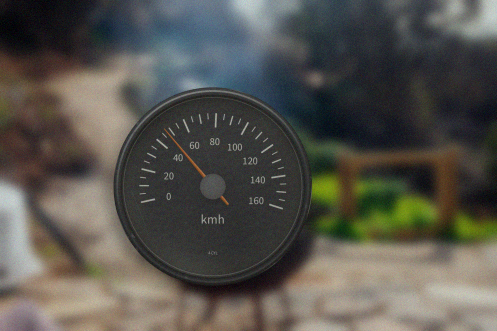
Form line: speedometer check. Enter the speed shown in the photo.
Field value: 47.5 km/h
